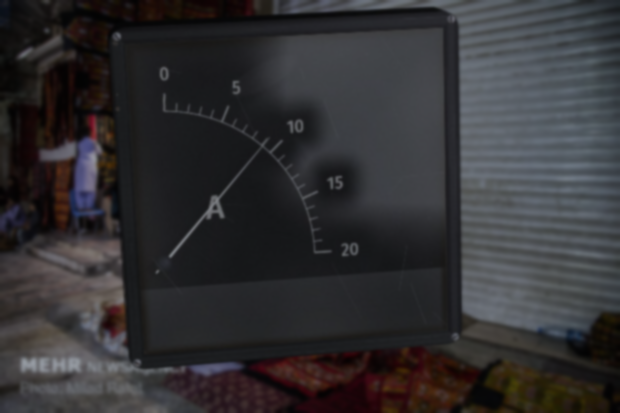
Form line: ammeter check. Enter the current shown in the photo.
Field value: 9 A
